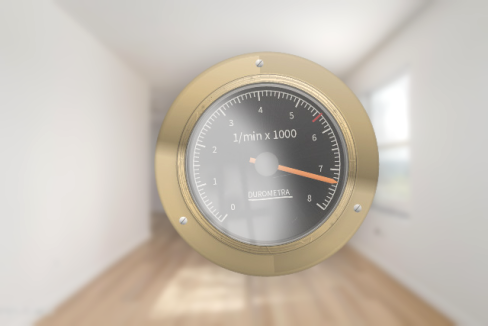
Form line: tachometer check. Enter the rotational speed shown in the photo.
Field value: 7300 rpm
